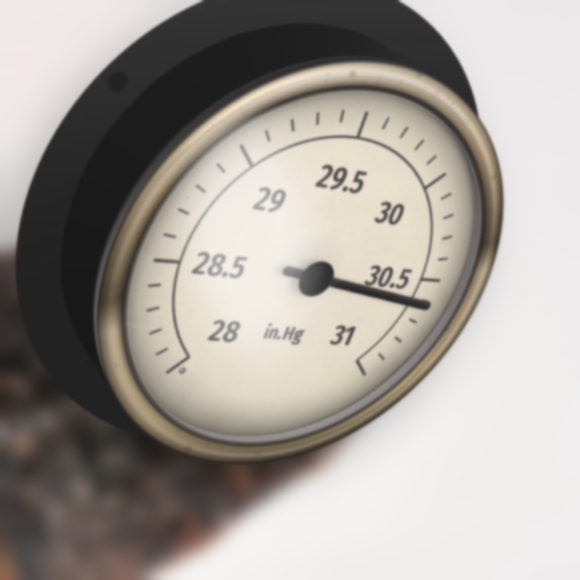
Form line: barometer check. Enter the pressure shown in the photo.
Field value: 30.6 inHg
